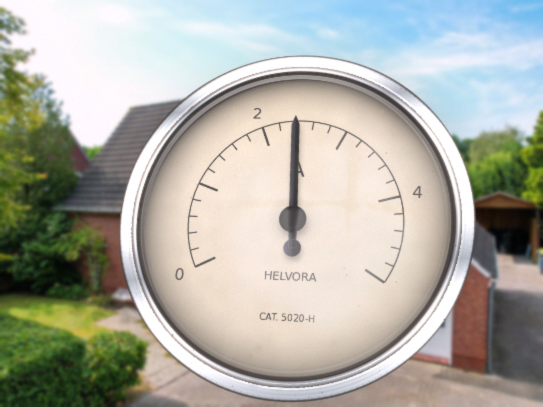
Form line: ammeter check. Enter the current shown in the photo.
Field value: 2.4 A
